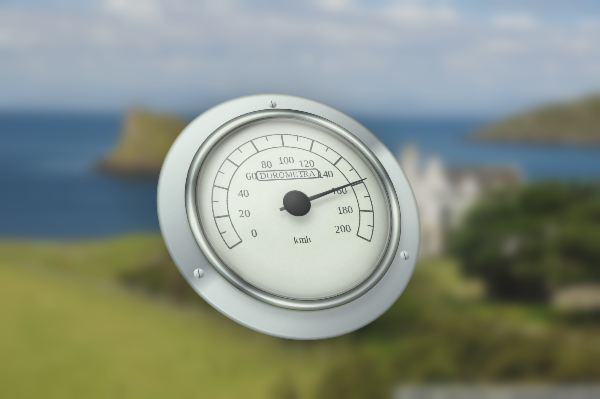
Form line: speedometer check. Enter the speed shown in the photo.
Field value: 160 km/h
